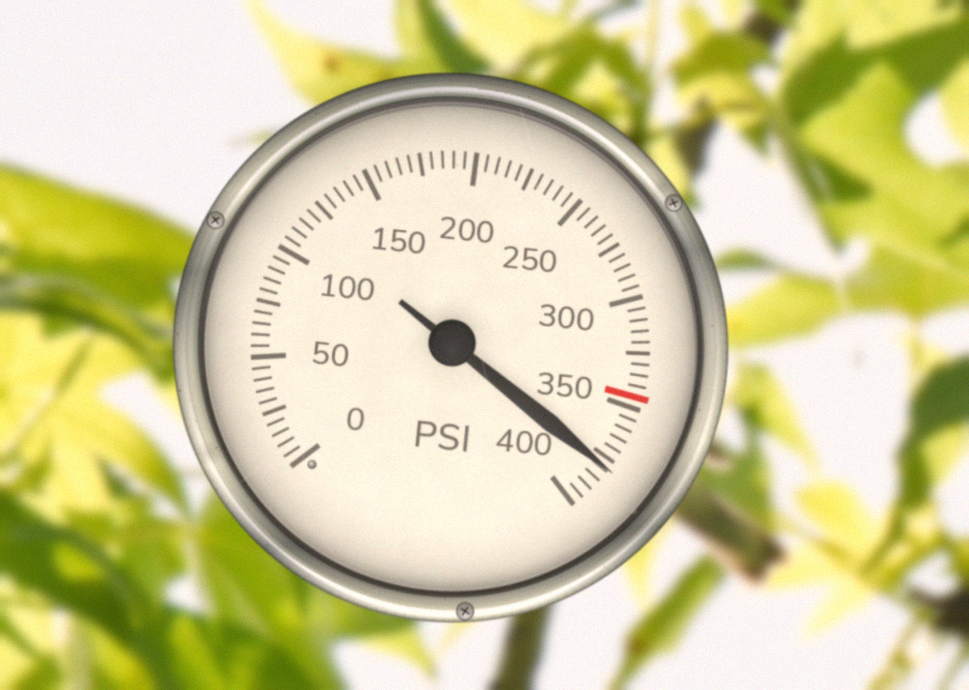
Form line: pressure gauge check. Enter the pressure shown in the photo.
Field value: 380 psi
